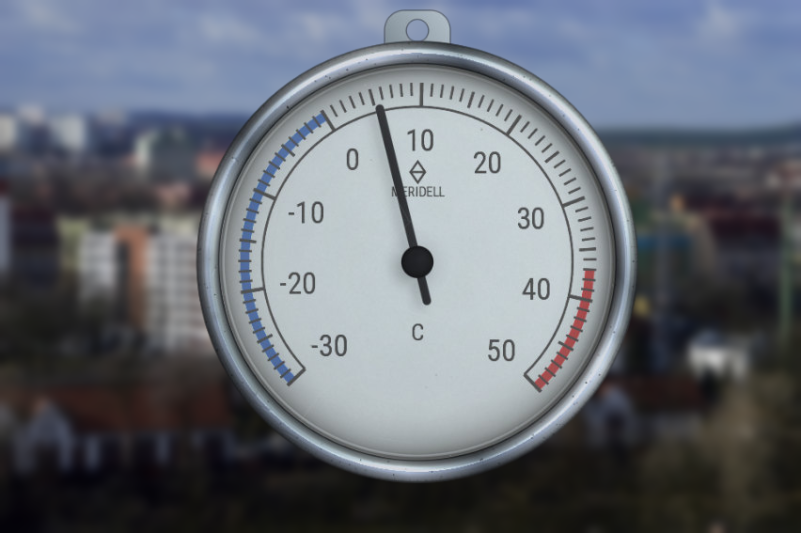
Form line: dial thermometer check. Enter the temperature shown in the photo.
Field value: 5.5 °C
